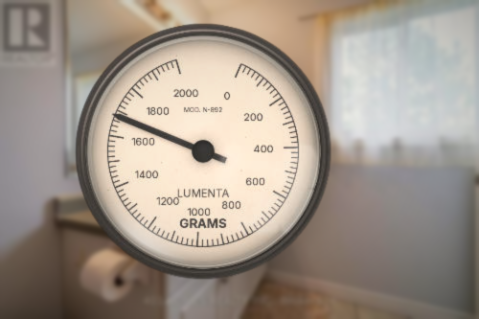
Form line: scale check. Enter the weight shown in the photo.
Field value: 1680 g
